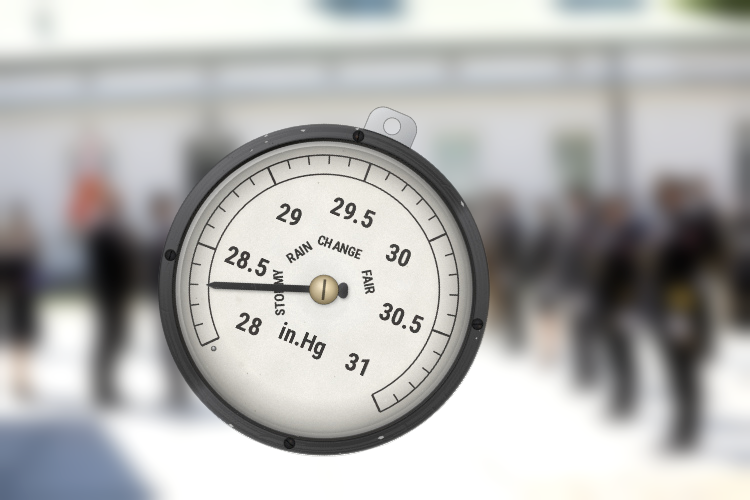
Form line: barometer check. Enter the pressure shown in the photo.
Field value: 28.3 inHg
